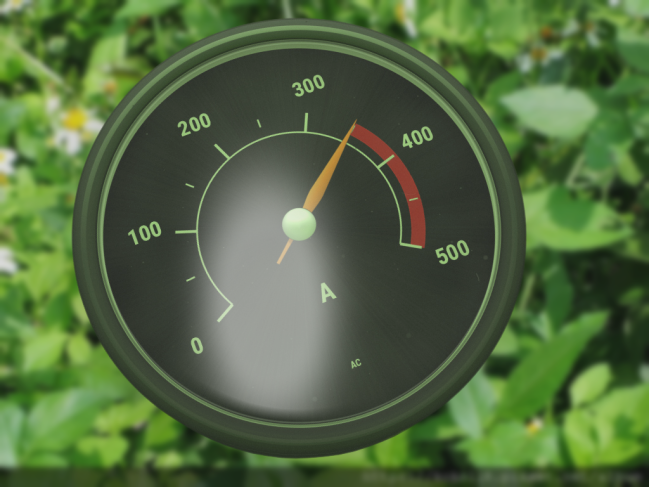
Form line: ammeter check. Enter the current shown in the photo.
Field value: 350 A
